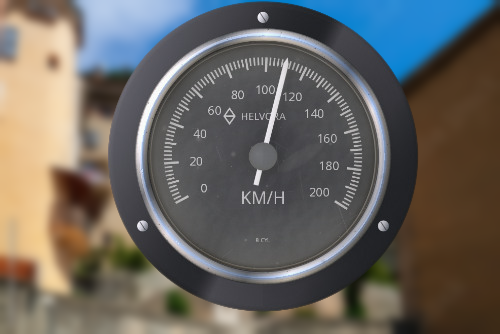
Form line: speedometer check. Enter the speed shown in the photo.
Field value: 110 km/h
